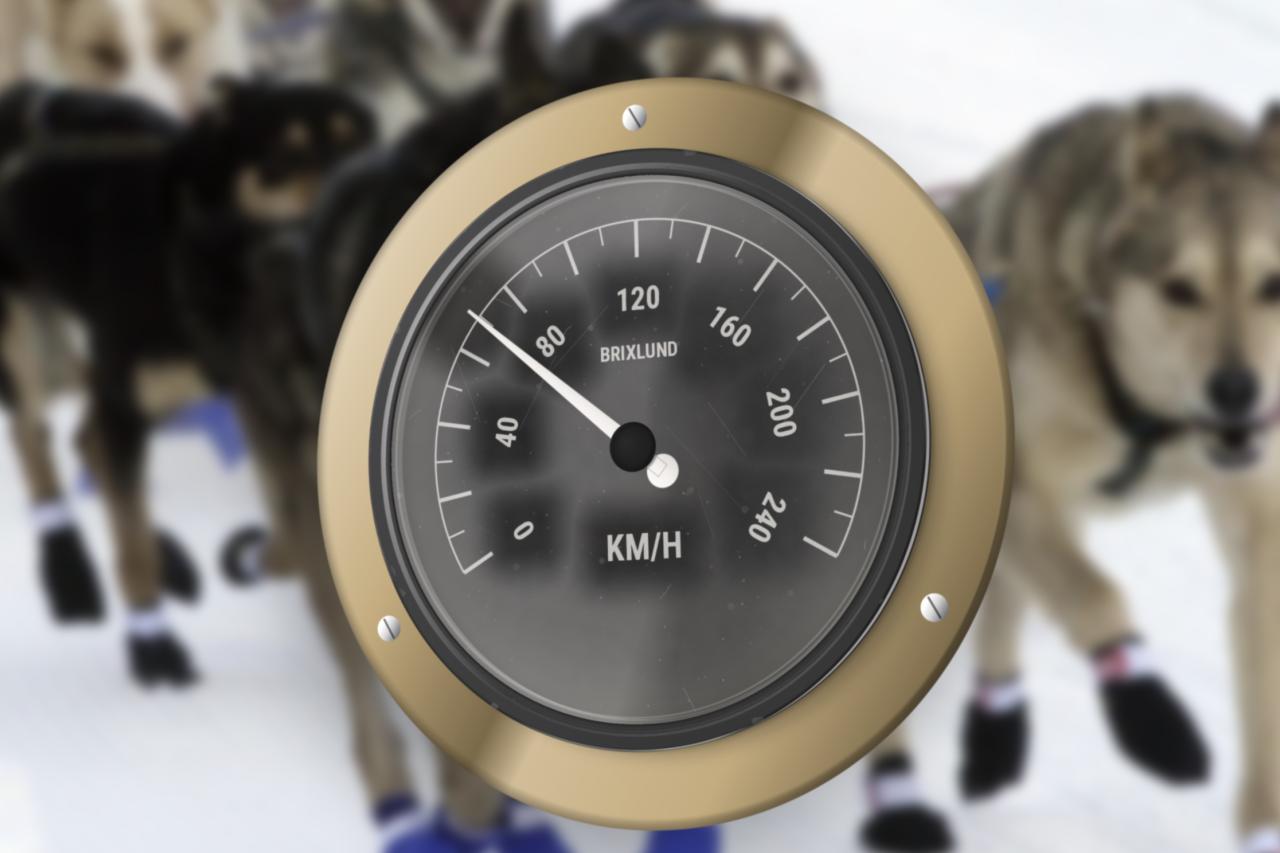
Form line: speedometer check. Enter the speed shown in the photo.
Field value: 70 km/h
